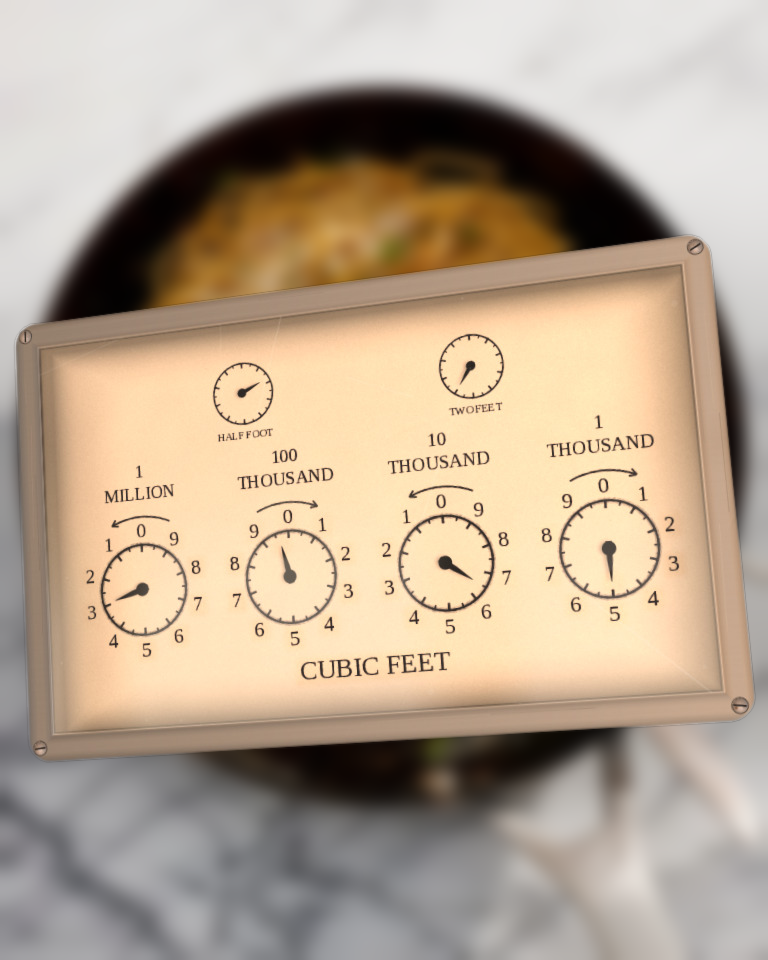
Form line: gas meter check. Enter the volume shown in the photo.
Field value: 296500 ft³
